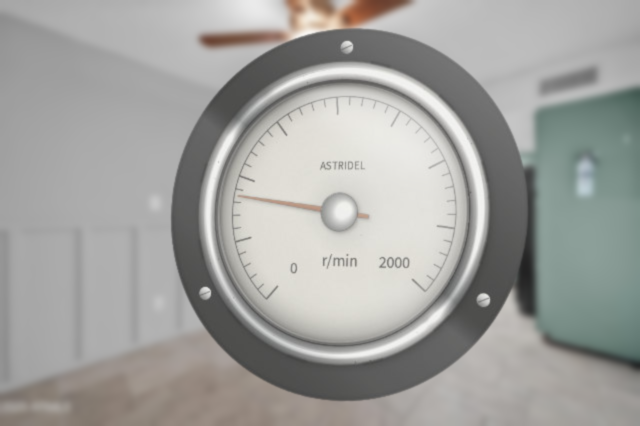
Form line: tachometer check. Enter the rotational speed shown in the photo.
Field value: 425 rpm
